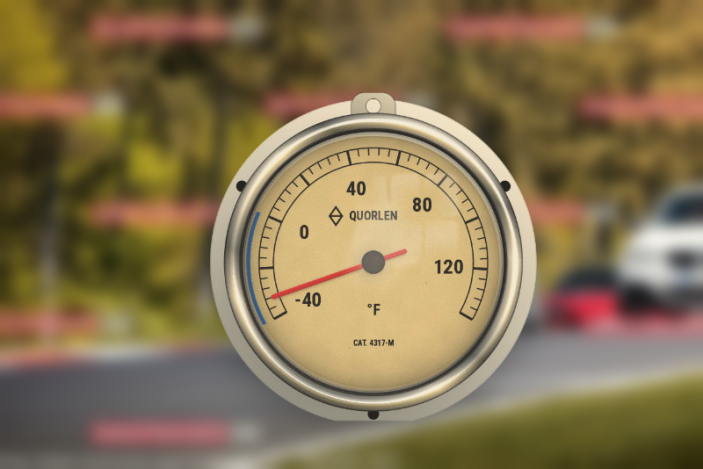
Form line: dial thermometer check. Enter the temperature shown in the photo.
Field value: -32 °F
